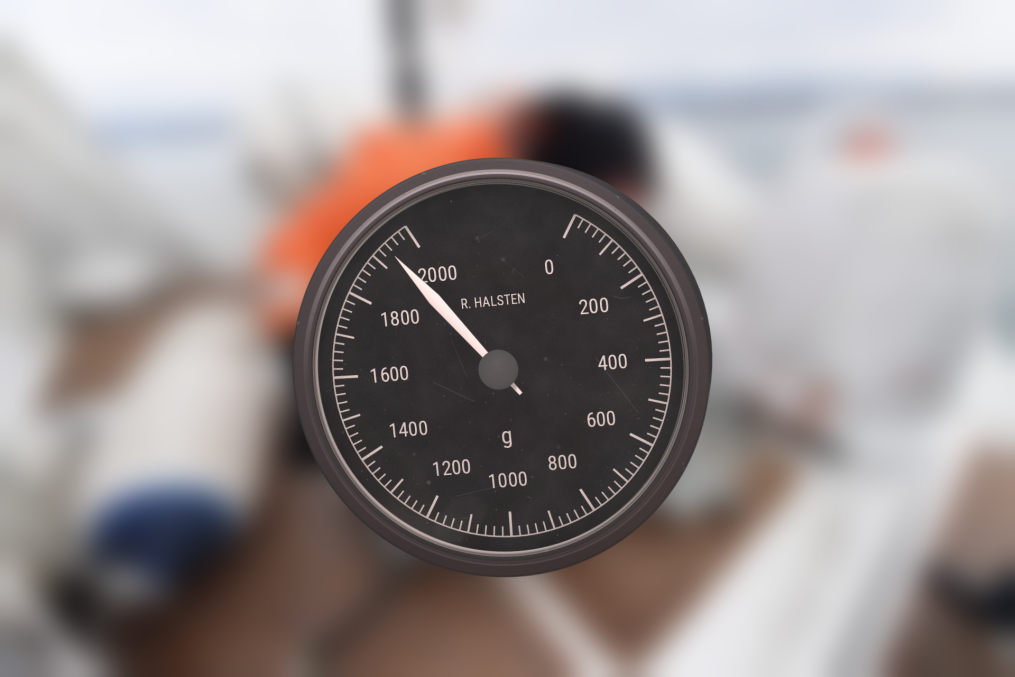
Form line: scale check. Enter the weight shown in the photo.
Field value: 1940 g
